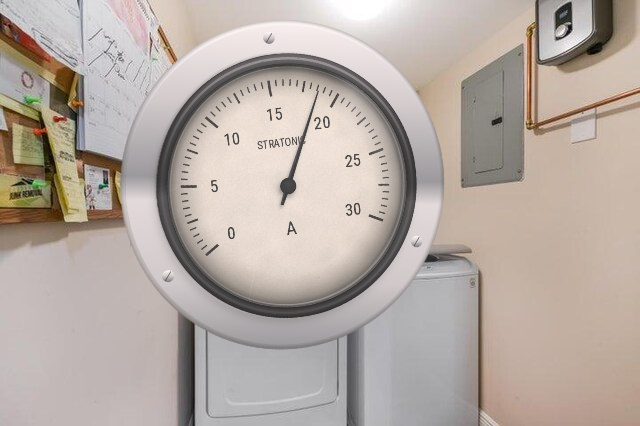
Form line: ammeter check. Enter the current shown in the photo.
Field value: 18.5 A
